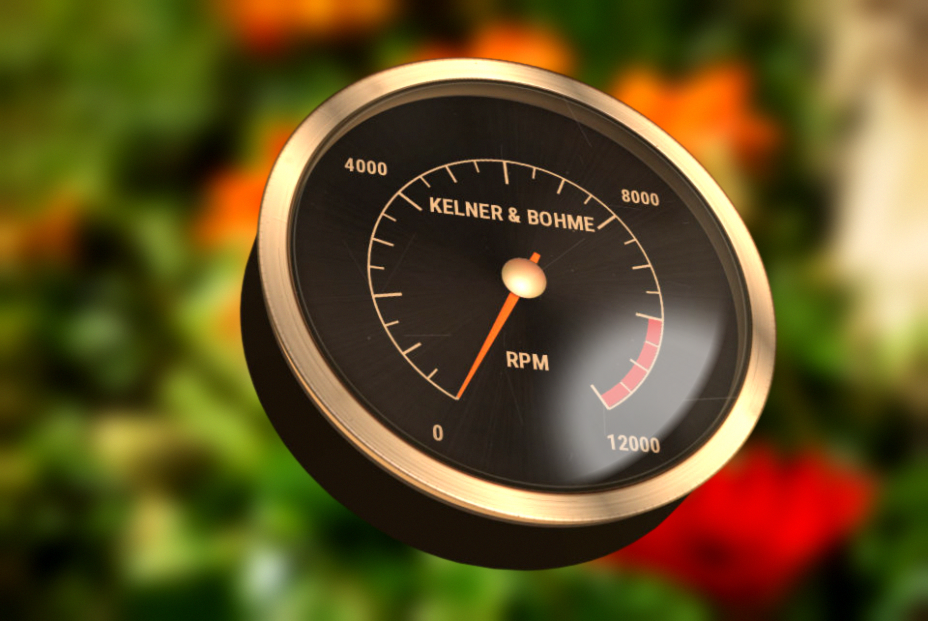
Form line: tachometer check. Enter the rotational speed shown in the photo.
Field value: 0 rpm
